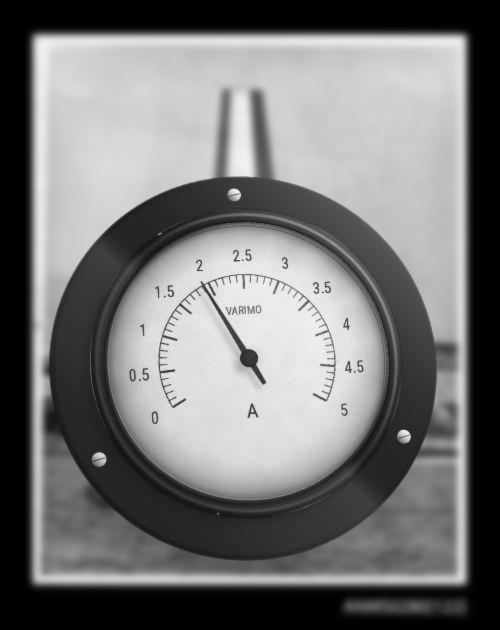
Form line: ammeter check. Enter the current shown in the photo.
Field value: 1.9 A
